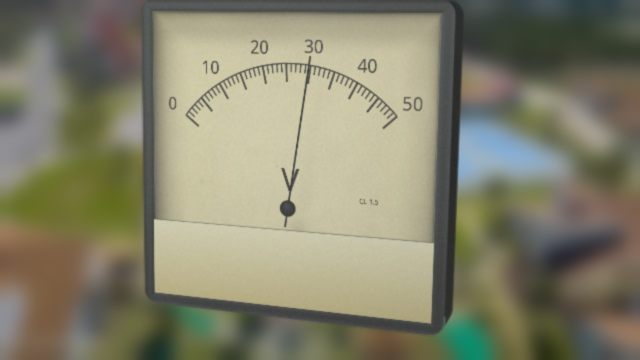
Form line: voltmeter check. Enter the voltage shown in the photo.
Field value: 30 V
